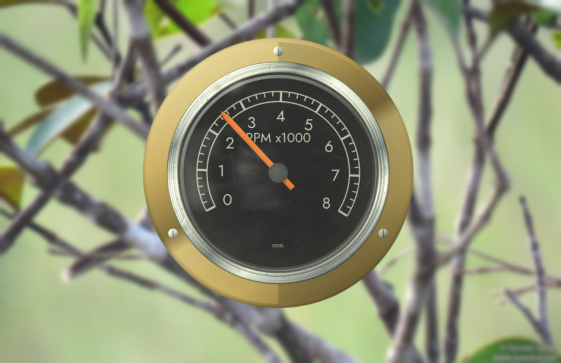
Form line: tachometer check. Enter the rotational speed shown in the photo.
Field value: 2500 rpm
